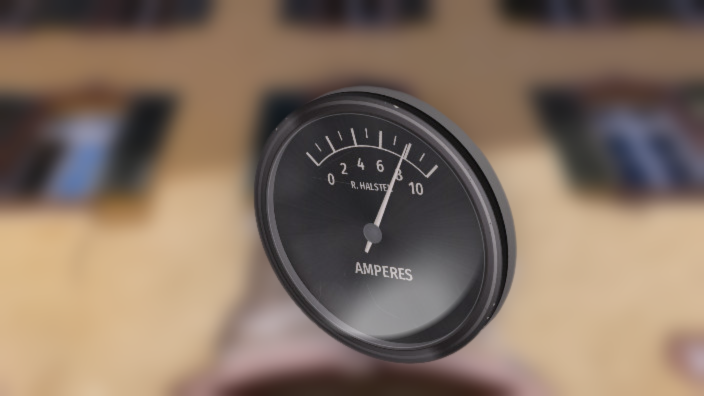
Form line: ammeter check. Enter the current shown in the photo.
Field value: 8 A
